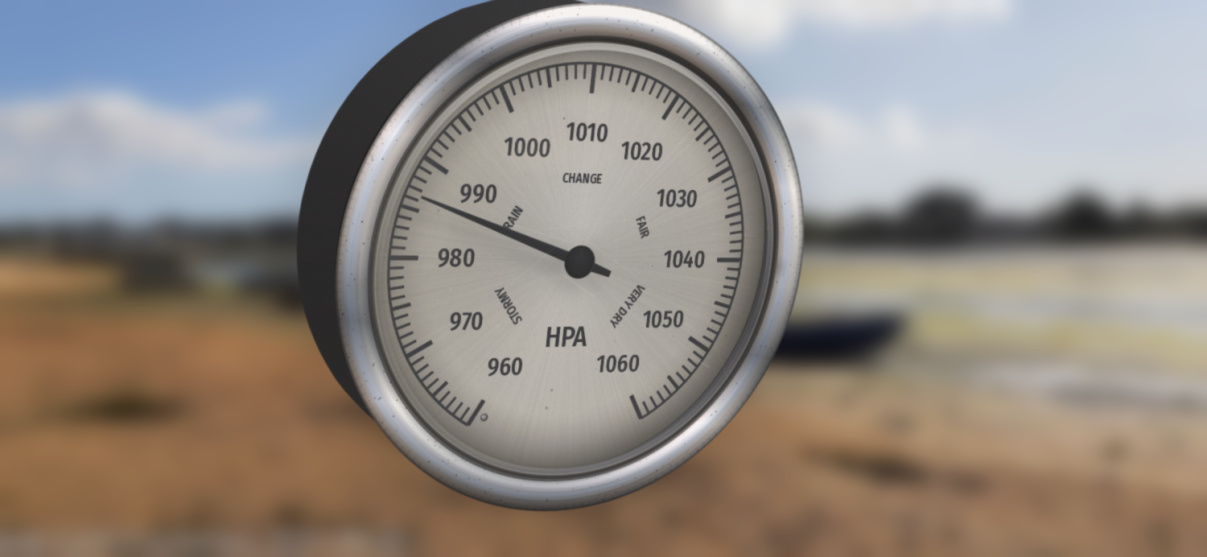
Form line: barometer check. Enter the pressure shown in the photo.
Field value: 986.5 hPa
